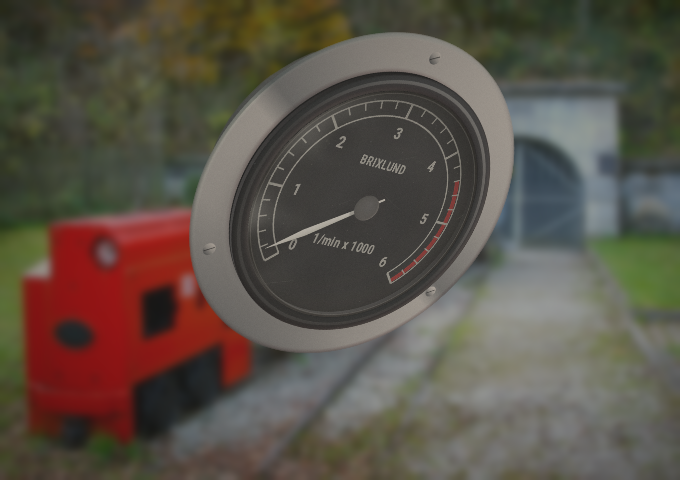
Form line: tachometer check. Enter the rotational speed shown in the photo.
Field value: 200 rpm
